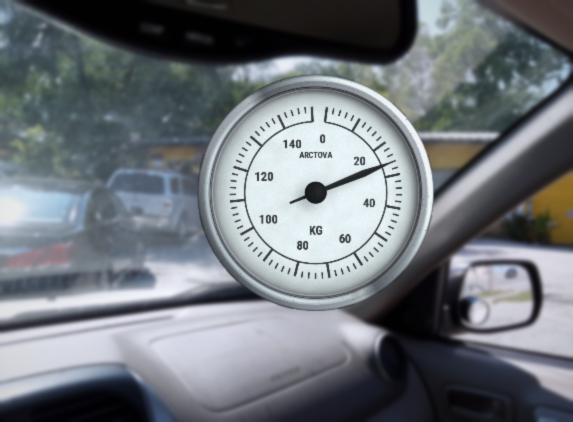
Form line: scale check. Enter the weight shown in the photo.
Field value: 26 kg
